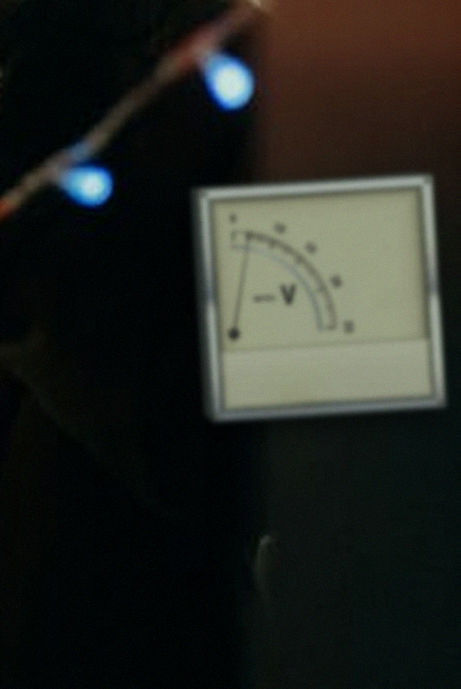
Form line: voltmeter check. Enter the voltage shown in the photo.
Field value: 5 V
